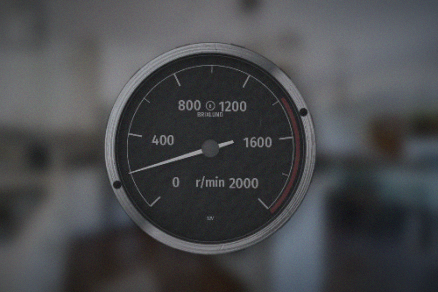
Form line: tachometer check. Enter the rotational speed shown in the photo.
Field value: 200 rpm
